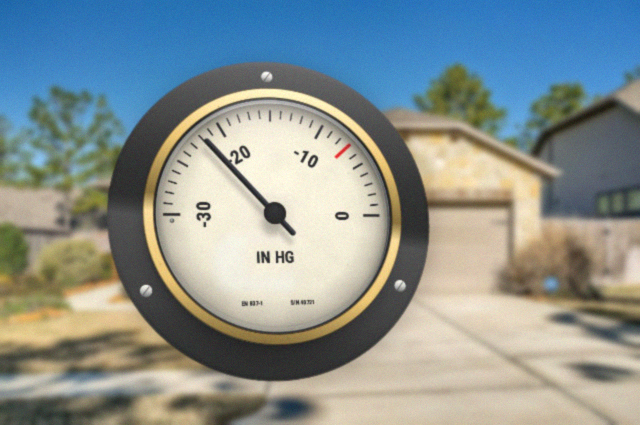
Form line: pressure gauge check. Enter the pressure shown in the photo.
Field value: -22 inHg
